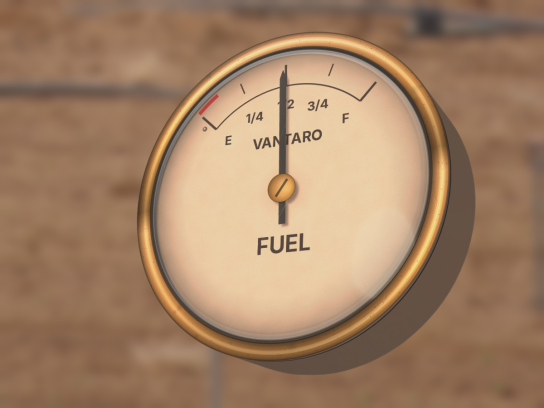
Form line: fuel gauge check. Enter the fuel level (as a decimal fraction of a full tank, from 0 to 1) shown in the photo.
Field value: 0.5
